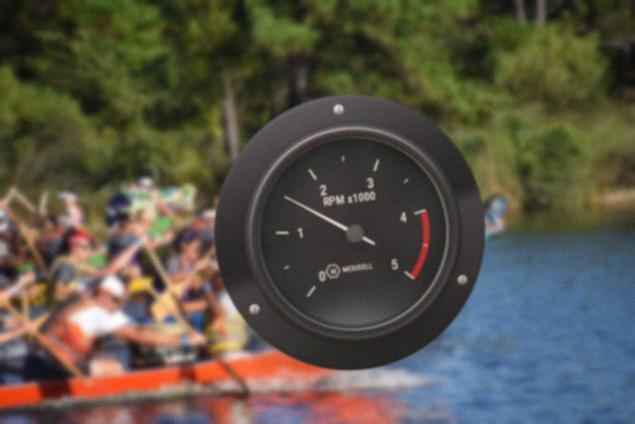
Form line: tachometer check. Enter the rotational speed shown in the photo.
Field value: 1500 rpm
